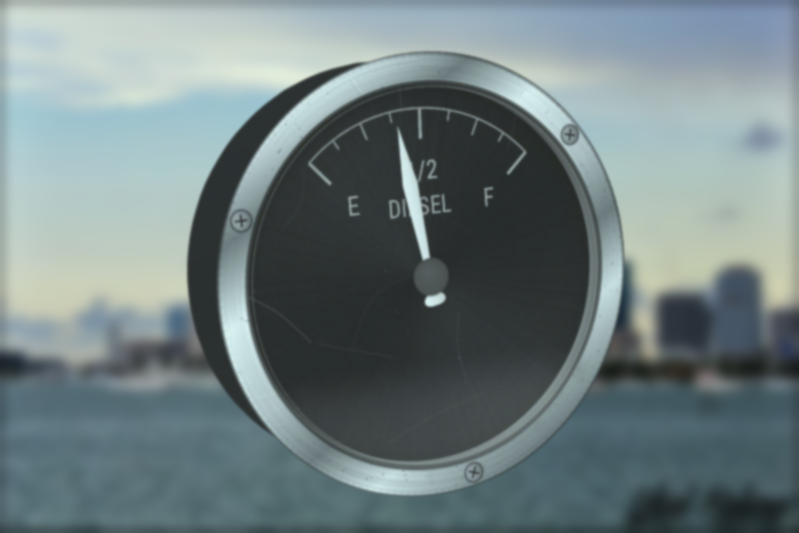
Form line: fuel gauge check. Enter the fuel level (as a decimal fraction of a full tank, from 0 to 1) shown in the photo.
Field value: 0.375
